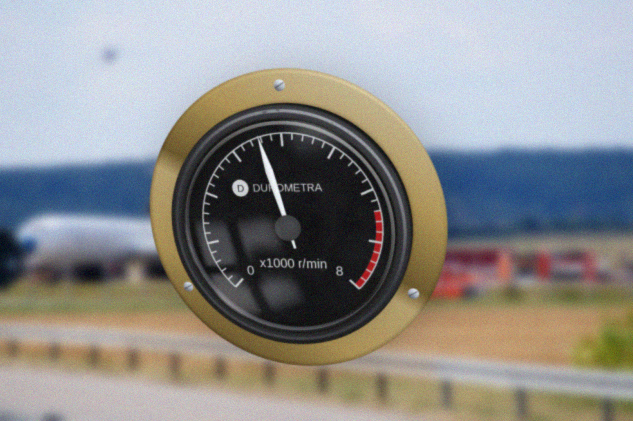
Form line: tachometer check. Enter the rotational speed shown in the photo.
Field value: 3600 rpm
